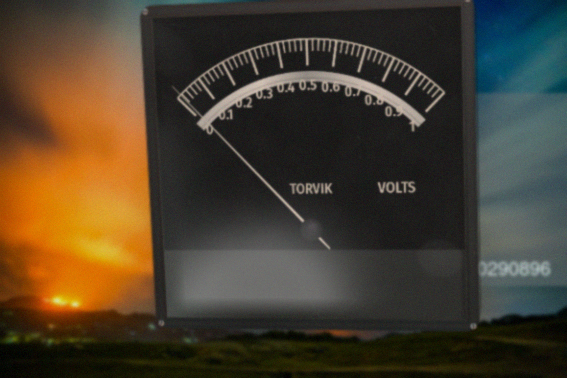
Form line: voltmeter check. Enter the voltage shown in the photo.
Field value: 0.02 V
